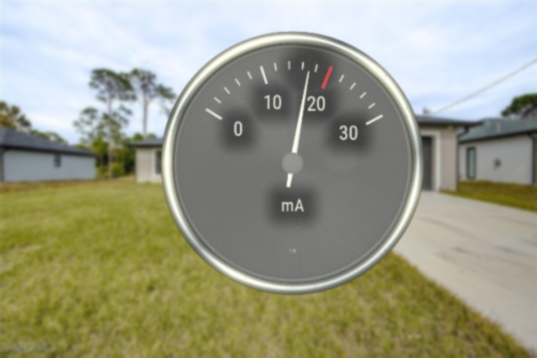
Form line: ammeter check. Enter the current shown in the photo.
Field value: 17 mA
